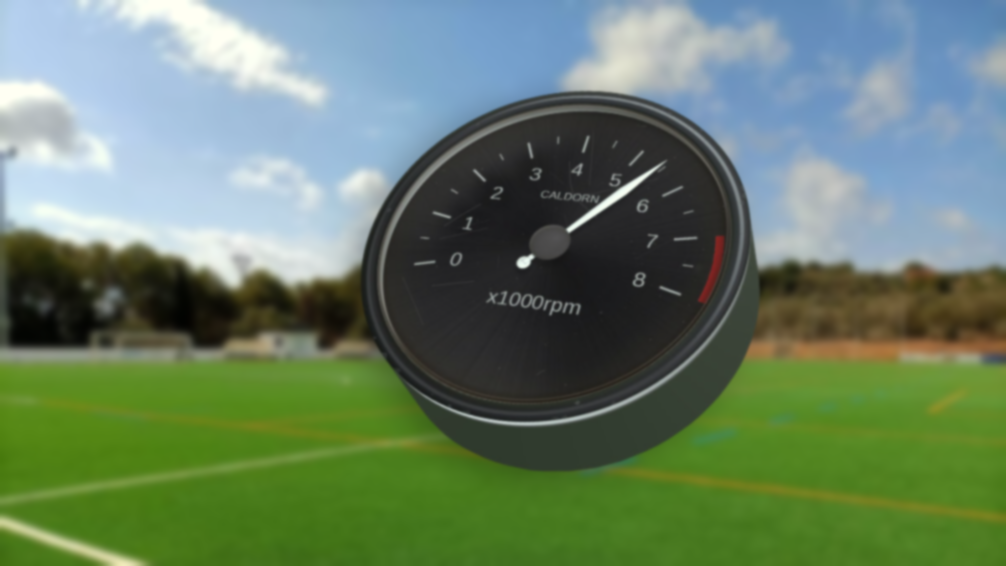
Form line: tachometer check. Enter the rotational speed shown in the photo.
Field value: 5500 rpm
